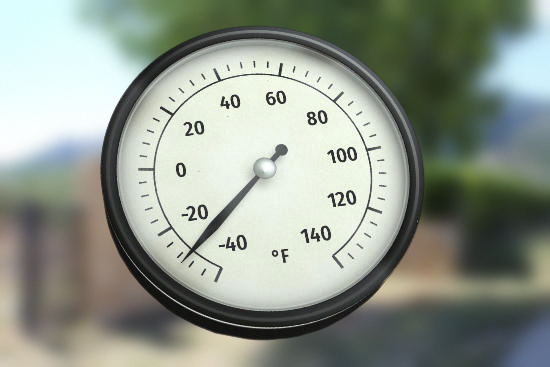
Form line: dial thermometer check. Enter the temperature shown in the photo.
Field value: -30 °F
